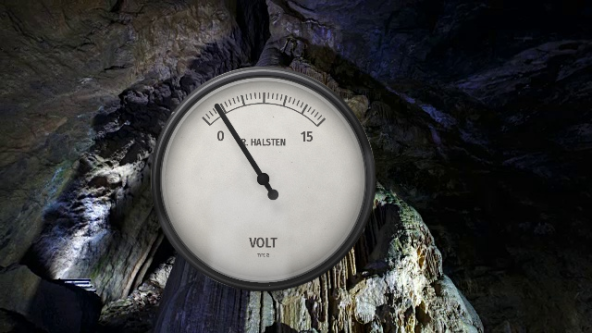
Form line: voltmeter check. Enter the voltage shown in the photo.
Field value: 2 V
